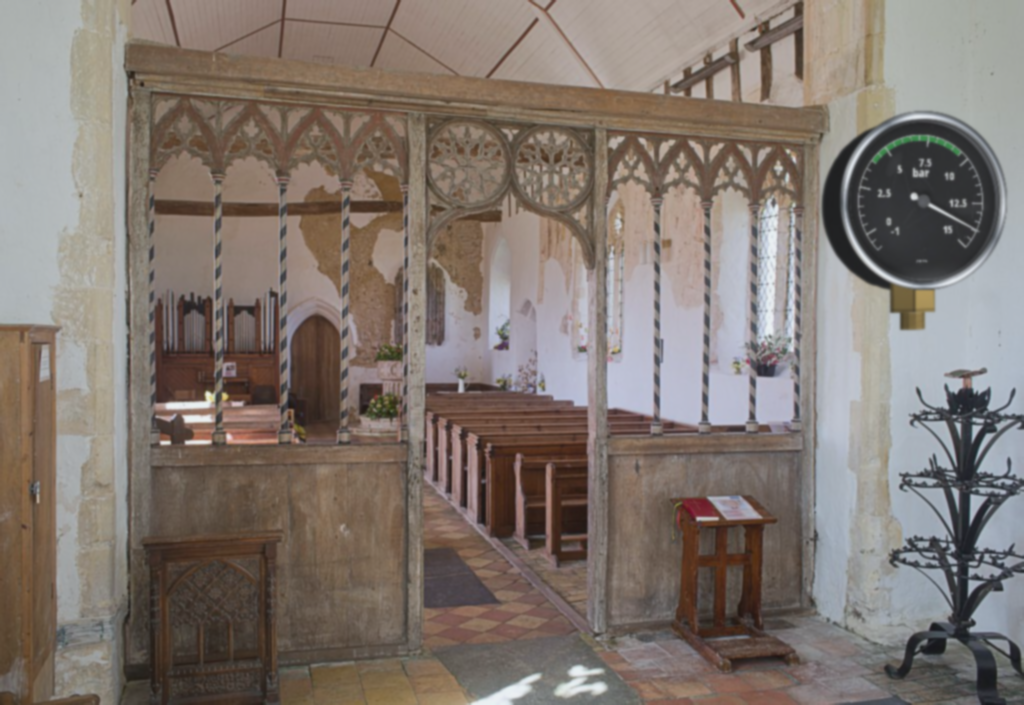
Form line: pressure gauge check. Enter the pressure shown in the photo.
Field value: 14 bar
